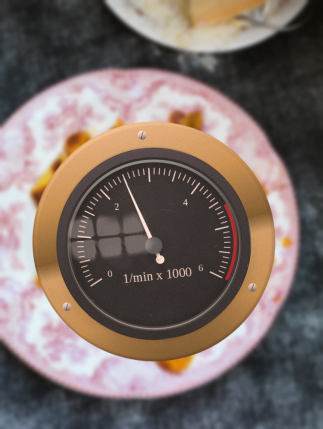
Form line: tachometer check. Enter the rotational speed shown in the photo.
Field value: 2500 rpm
